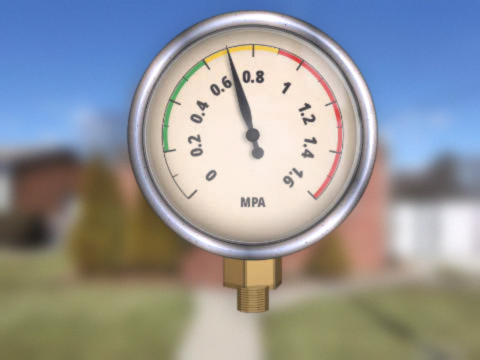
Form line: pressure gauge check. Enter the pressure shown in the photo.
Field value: 0.7 MPa
